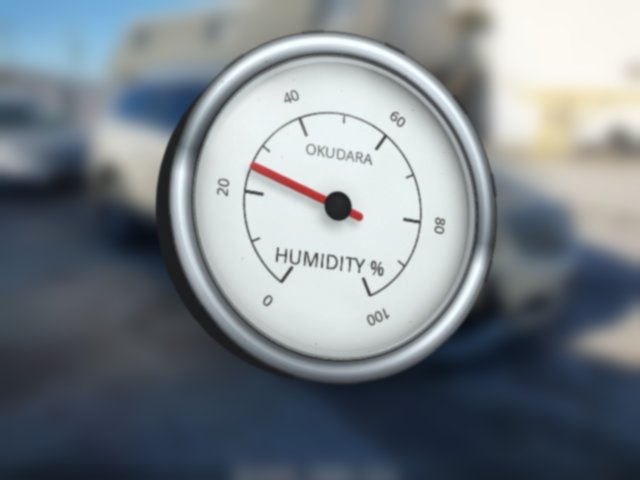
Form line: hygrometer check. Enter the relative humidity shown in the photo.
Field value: 25 %
